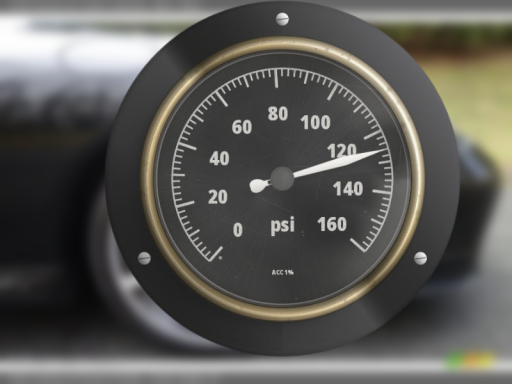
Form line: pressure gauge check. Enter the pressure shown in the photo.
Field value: 126 psi
